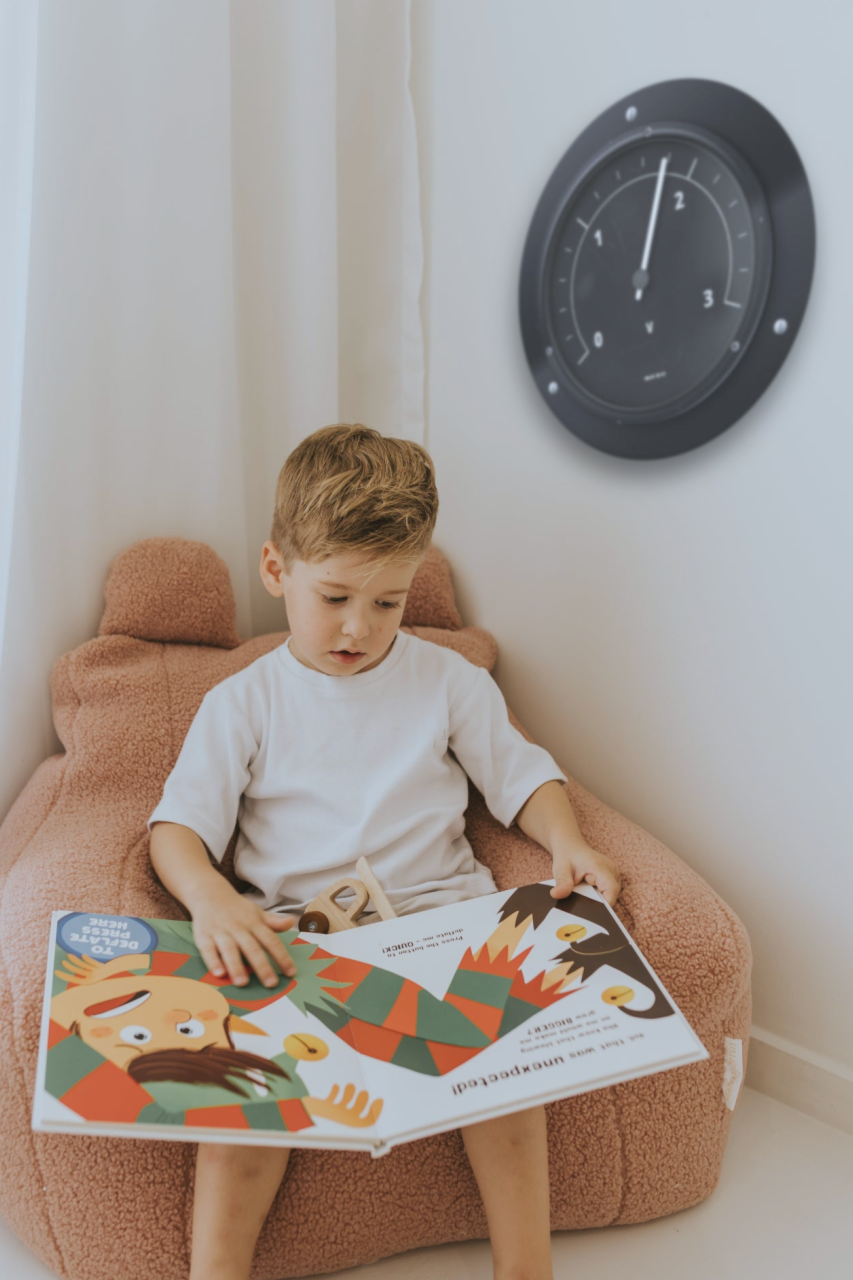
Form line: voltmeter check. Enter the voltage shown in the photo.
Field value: 1.8 V
